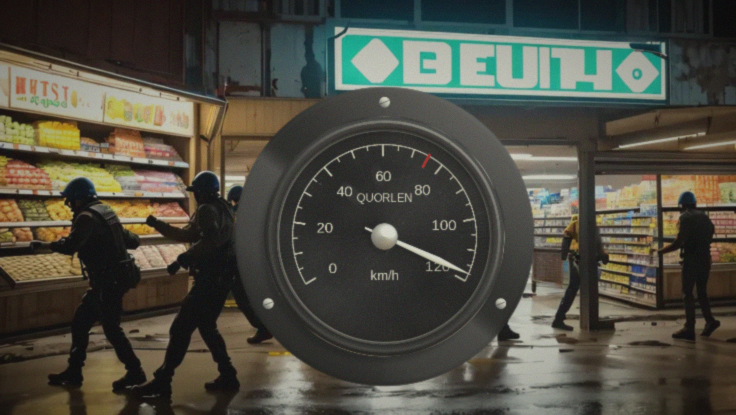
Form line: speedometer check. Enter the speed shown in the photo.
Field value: 117.5 km/h
